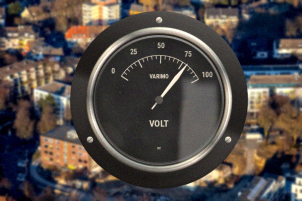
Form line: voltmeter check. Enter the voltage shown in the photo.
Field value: 80 V
